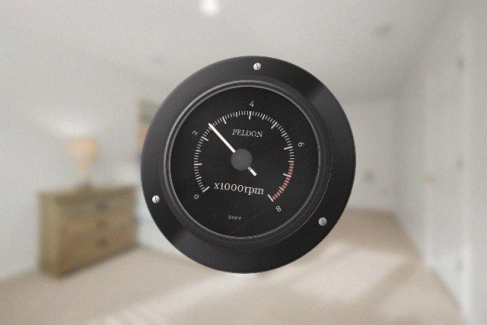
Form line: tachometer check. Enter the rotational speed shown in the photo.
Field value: 2500 rpm
